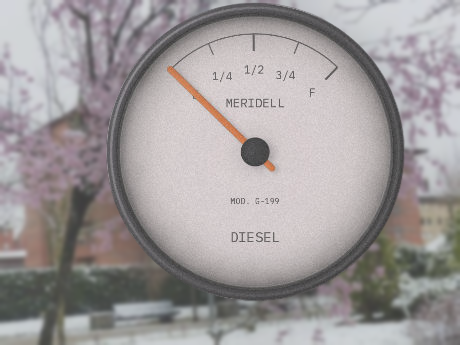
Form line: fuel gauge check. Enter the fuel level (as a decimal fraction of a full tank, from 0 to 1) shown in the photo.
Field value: 0
